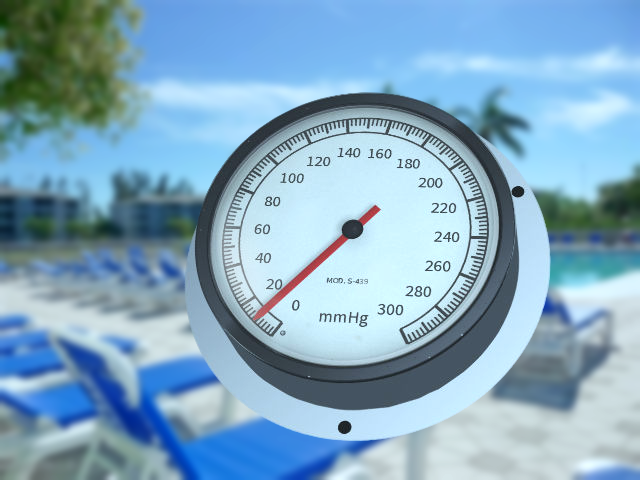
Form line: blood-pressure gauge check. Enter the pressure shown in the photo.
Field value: 10 mmHg
